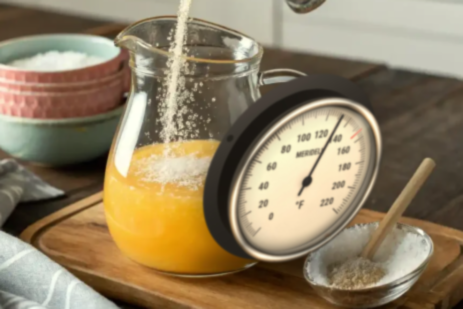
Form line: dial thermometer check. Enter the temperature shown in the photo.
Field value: 130 °F
